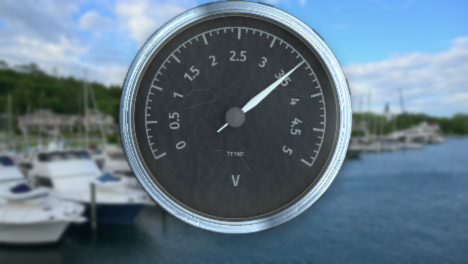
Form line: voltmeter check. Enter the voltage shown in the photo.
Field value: 3.5 V
